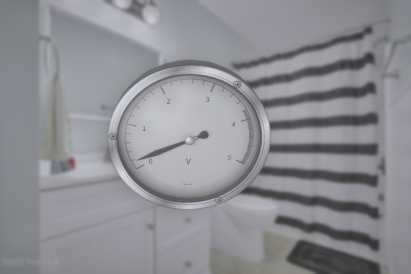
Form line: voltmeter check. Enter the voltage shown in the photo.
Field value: 0.2 V
